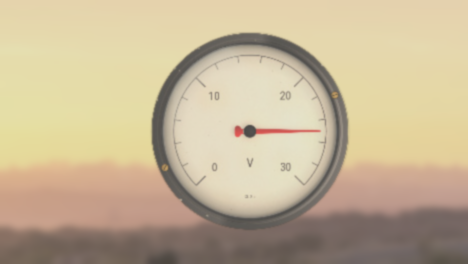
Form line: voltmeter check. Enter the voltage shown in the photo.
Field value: 25 V
